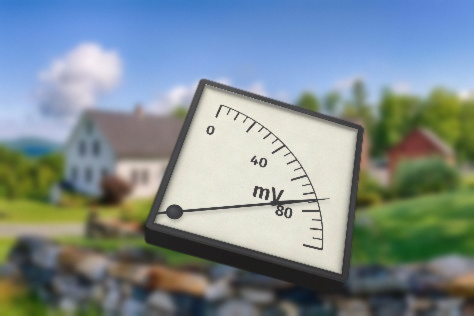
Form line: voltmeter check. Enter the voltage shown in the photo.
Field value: 75 mV
